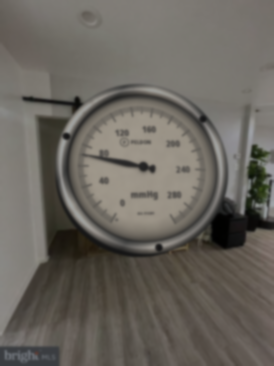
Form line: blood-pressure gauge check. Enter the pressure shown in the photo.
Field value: 70 mmHg
